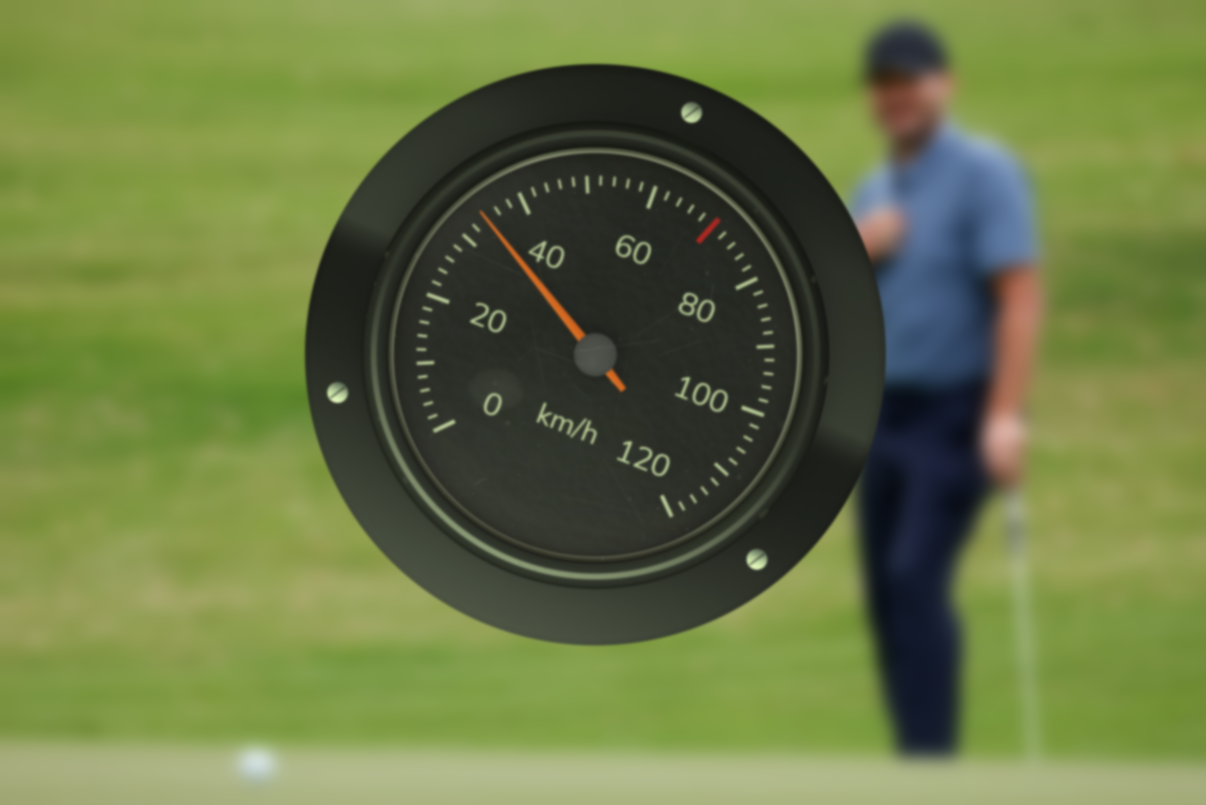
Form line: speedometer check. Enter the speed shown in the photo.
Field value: 34 km/h
